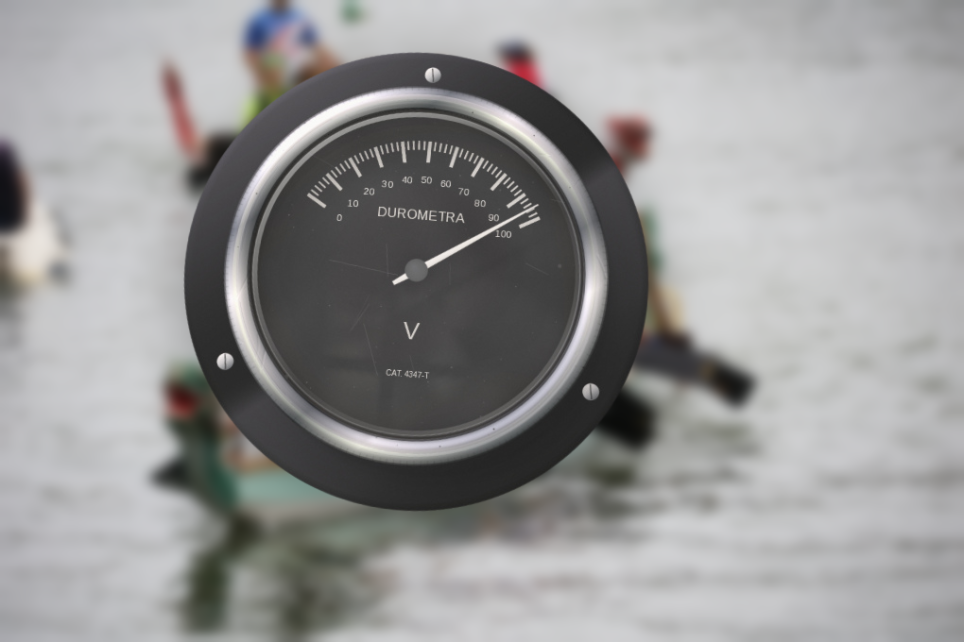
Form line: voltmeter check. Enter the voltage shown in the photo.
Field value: 96 V
